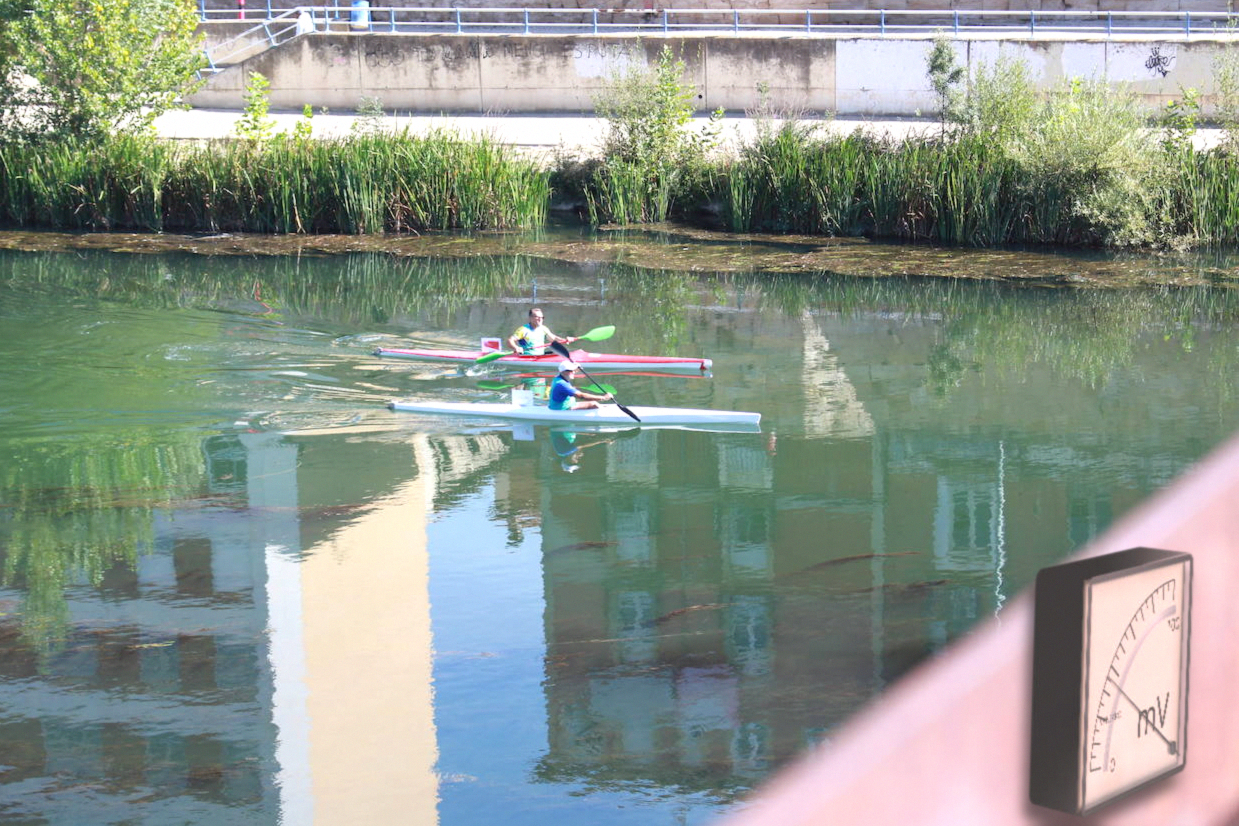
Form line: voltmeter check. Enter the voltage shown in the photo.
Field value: 35 mV
